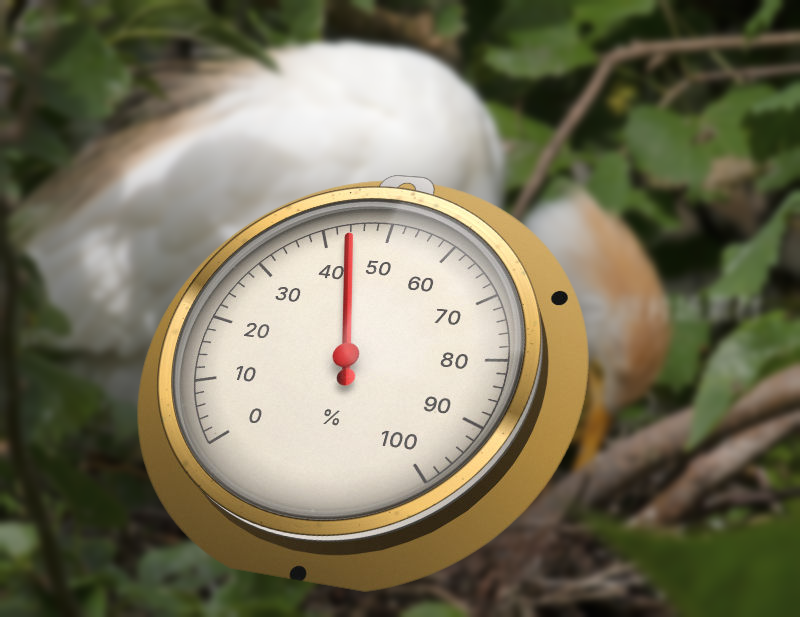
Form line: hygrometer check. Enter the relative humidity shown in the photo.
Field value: 44 %
